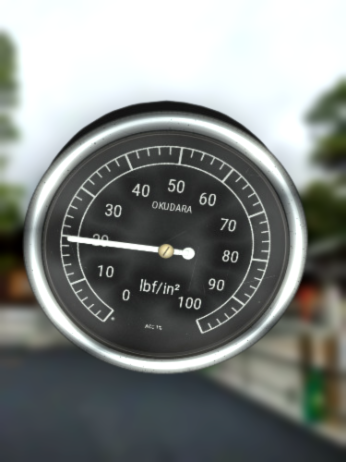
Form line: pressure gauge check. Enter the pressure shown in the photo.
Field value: 20 psi
